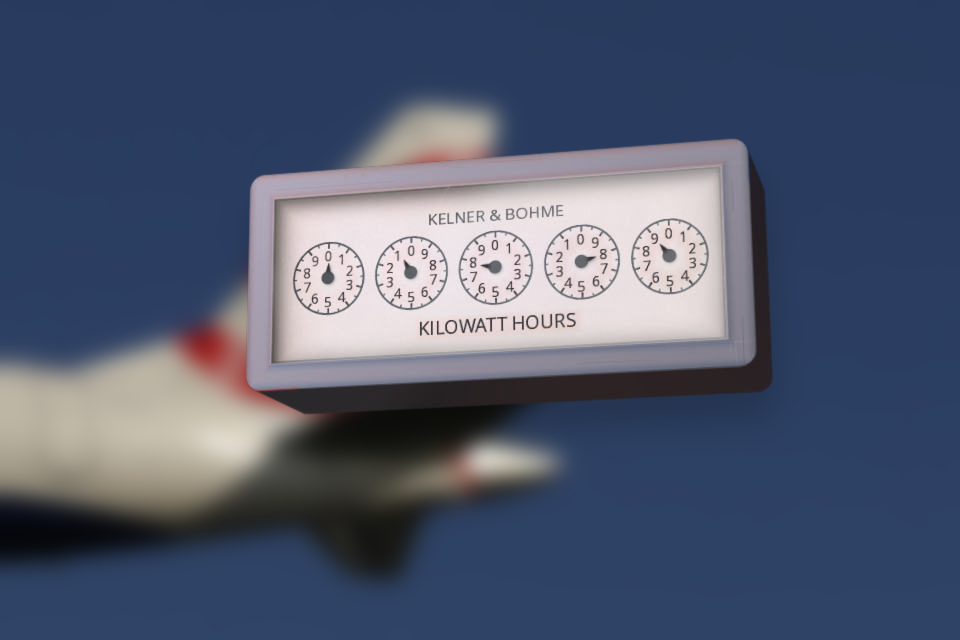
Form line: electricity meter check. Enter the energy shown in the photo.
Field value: 779 kWh
